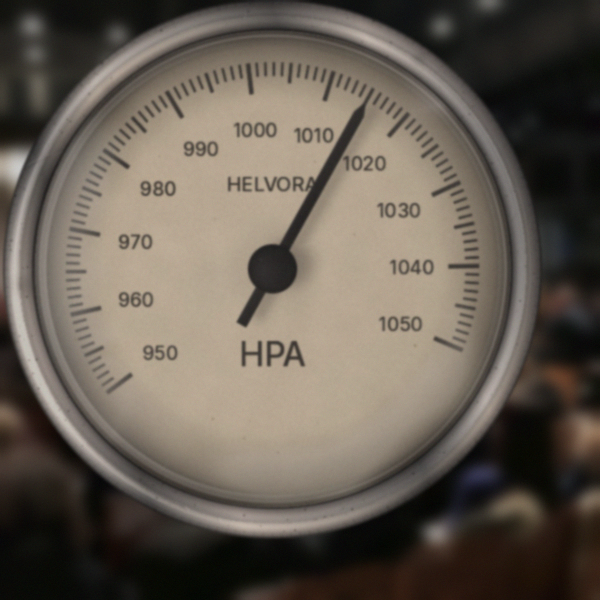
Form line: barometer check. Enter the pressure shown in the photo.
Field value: 1015 hPa
